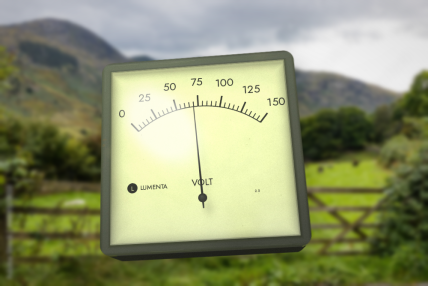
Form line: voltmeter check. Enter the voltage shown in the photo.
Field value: 70 V
